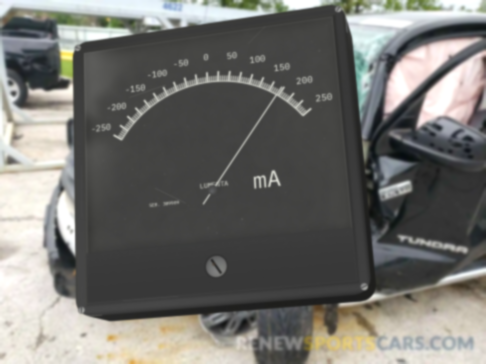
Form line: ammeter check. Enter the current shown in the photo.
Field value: 175 mA
